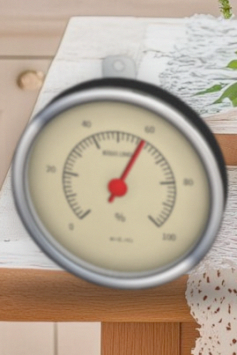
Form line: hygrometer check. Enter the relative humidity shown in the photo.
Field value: 60 %
